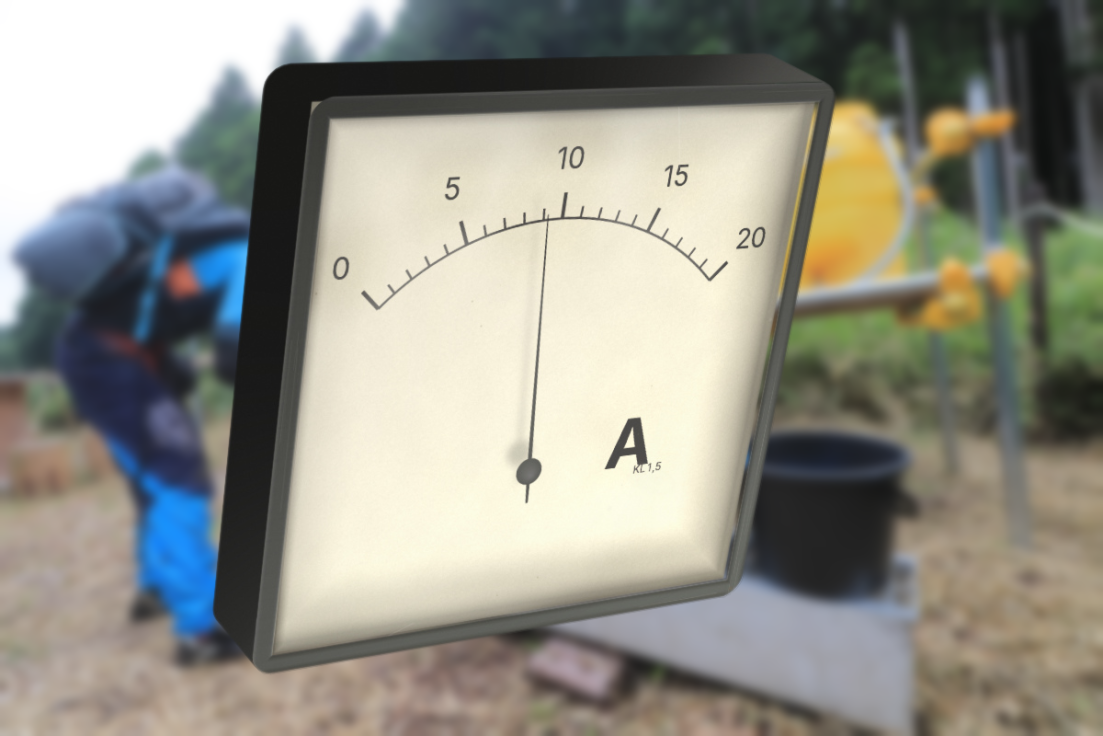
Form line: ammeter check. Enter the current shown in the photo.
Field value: 9 A
